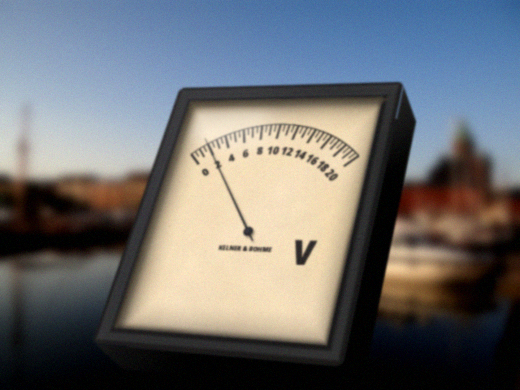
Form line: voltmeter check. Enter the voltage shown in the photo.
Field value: 2 V
